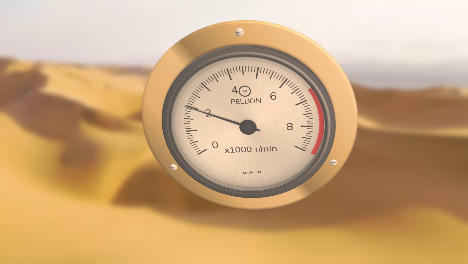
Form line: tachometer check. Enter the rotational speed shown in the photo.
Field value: 2000 rpm
